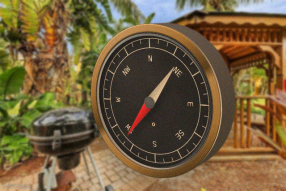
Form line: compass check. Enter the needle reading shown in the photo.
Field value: 220 °
